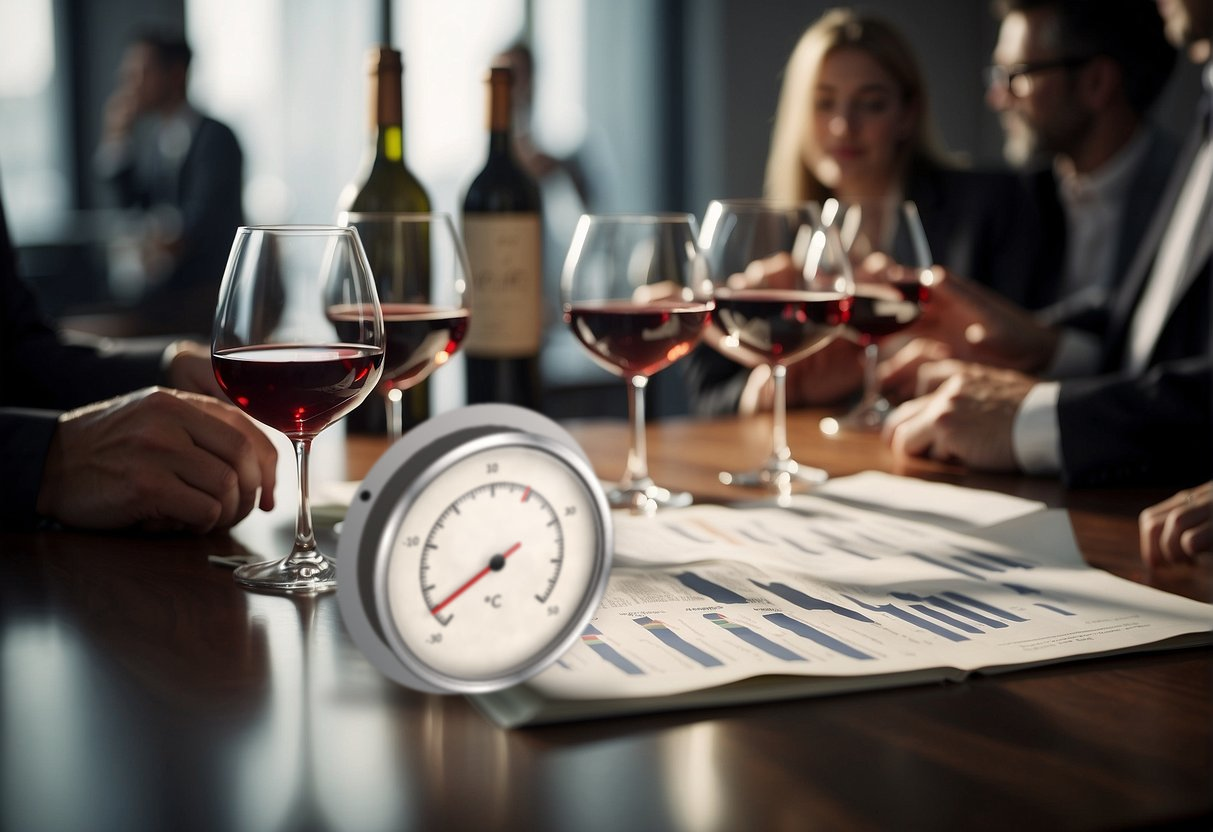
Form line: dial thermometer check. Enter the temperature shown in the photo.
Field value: -25 °C
